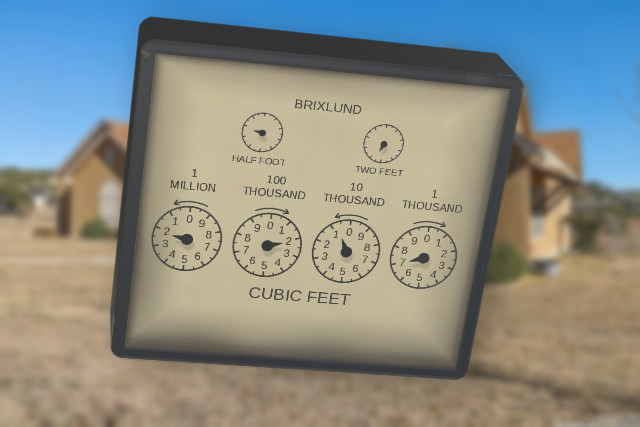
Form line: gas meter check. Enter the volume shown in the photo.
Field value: 220700 ft³
